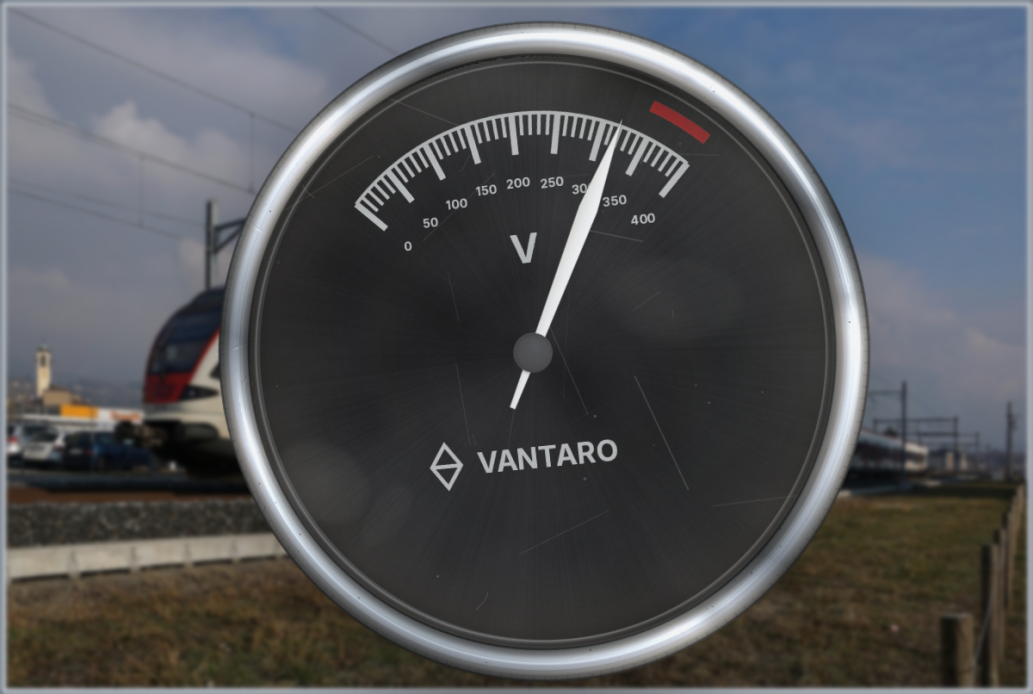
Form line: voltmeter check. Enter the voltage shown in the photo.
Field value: 320 V
